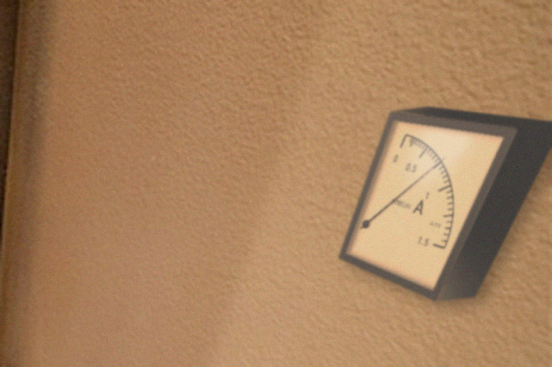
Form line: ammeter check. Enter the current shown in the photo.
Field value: 0.75 A
